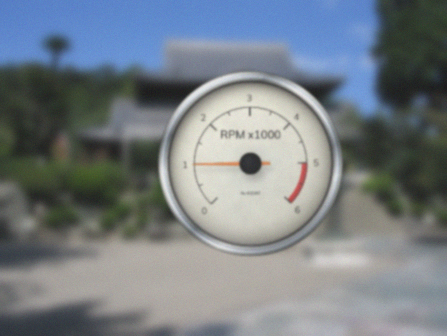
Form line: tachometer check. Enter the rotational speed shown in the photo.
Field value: 1000 rpm
